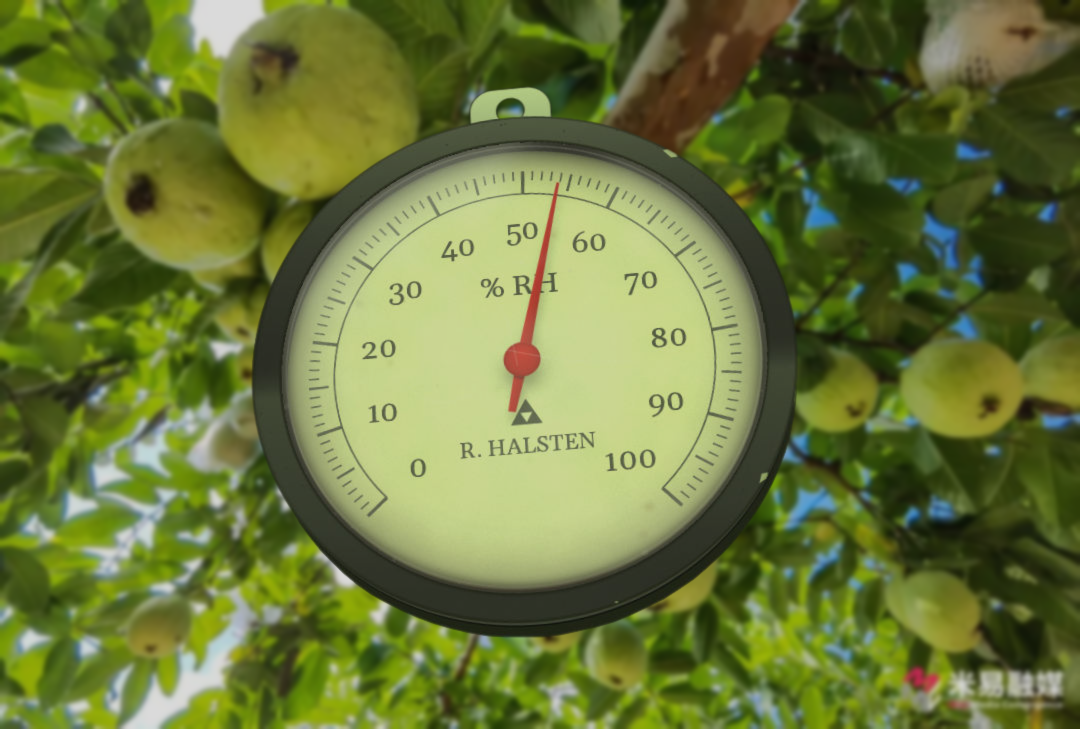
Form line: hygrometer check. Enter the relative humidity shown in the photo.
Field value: 54 %
